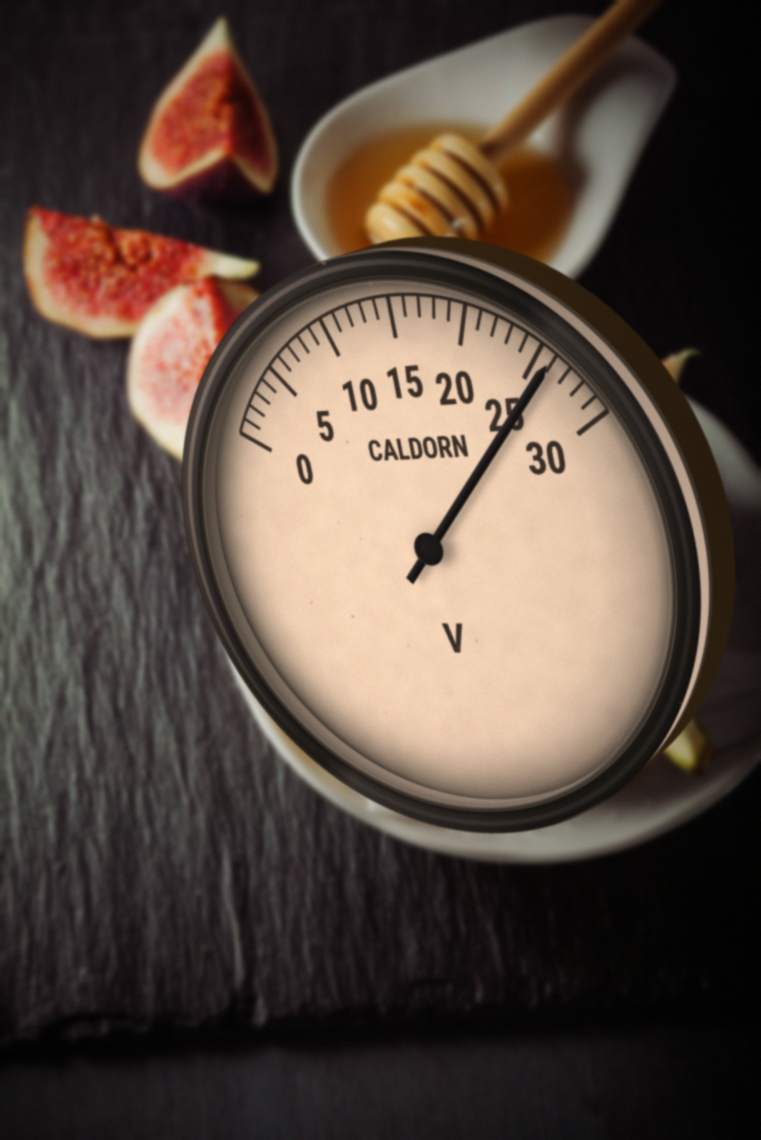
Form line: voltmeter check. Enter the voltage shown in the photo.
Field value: 26 V
